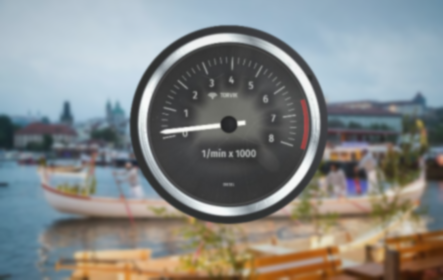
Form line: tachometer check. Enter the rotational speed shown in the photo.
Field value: 200 rpm
